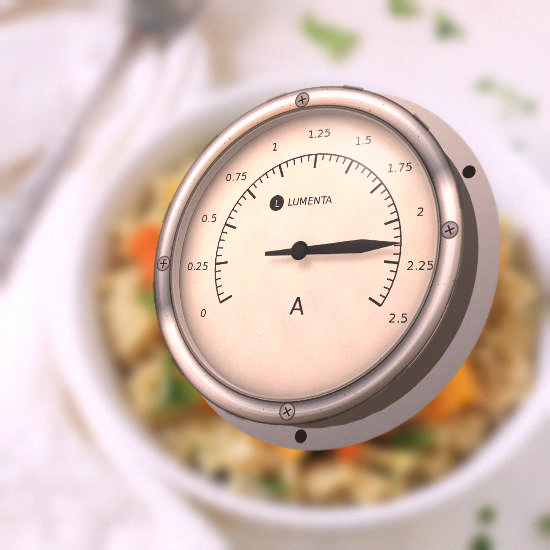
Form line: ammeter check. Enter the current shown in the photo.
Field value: 2.15 A
